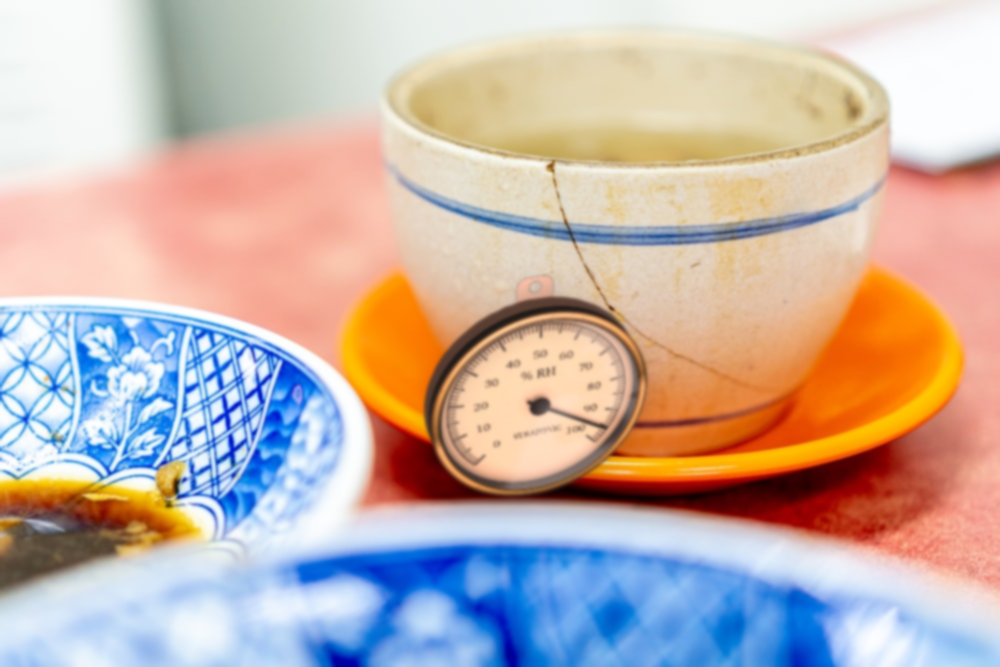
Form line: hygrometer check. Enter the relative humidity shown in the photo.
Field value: 95 %
